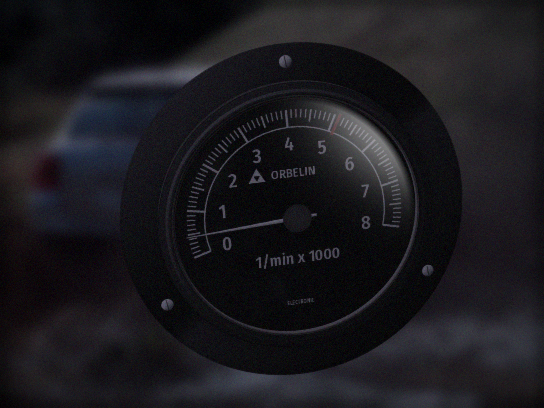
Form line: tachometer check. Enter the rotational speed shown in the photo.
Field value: 500 rpm
